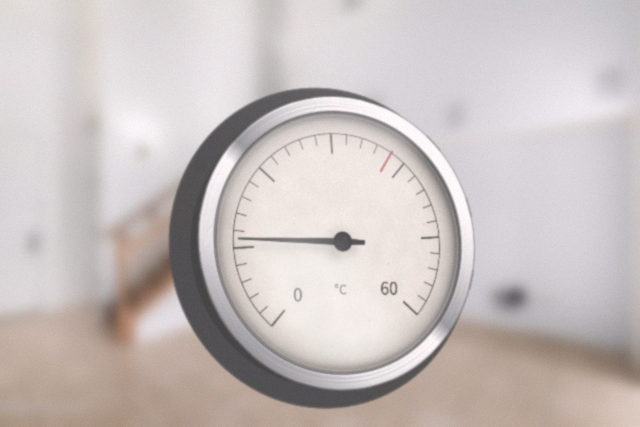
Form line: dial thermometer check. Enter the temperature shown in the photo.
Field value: 11 °C
